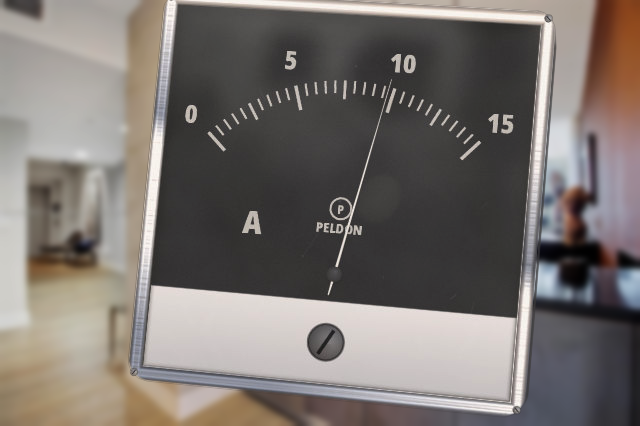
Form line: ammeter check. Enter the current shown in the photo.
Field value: 9.75 A
